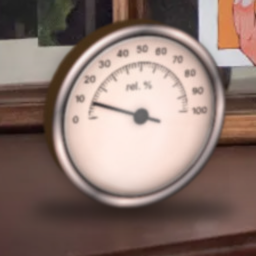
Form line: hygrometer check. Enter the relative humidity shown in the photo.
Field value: 10 %
